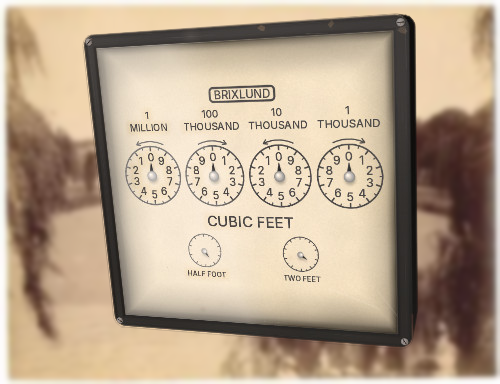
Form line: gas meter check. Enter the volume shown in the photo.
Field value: 0 ft³
